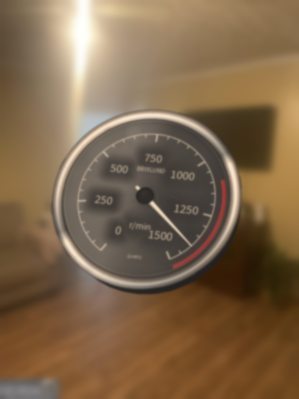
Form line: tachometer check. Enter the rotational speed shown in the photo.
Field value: 1400 rpm
